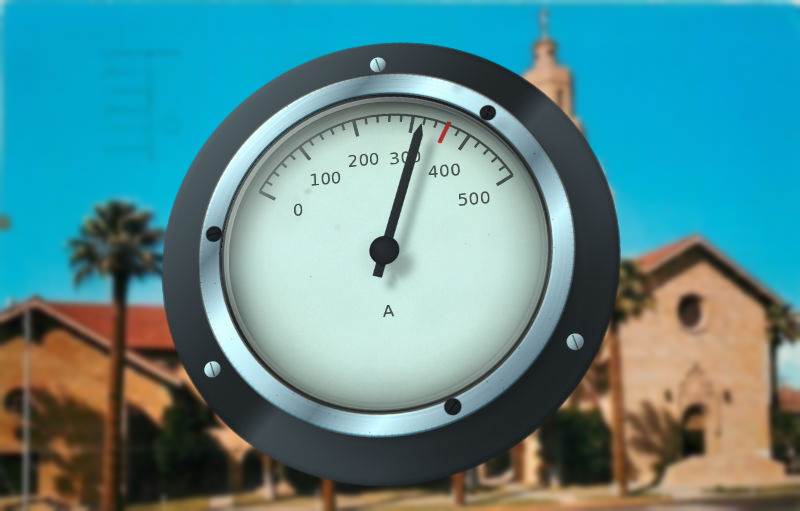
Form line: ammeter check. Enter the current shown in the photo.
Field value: 320 A
